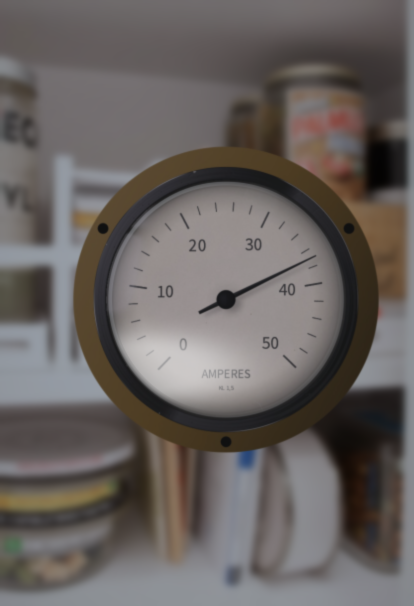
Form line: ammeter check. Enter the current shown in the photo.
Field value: 37 A
